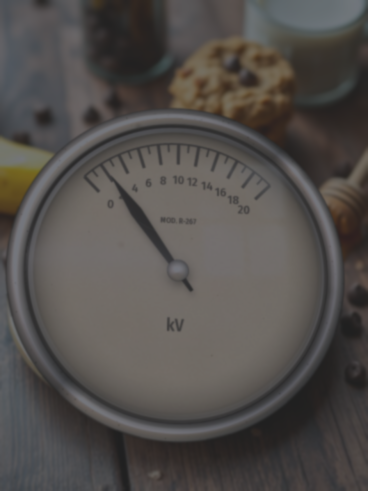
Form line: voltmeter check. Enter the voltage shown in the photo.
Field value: 2 kV
